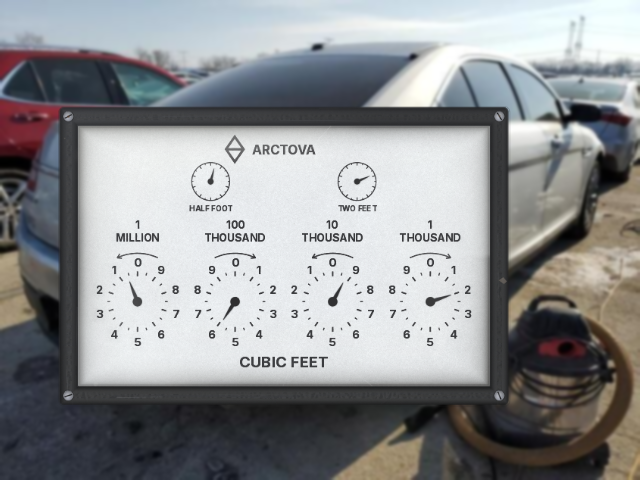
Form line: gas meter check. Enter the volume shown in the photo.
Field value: 59200 ft³
